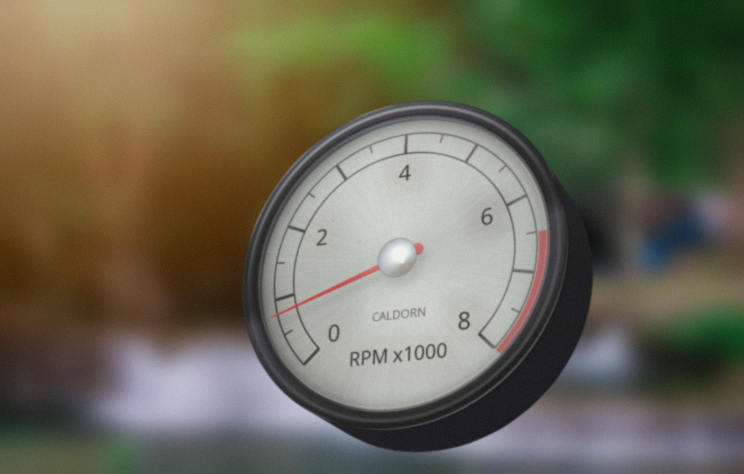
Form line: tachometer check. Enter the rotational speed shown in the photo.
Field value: 750 rpm
